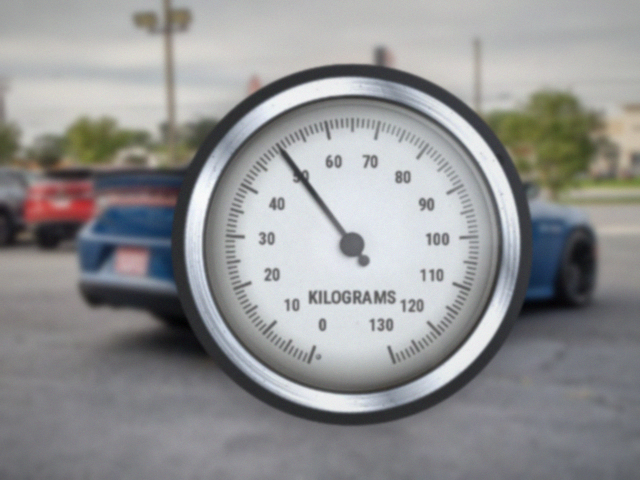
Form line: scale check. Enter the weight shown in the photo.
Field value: 50 kg
